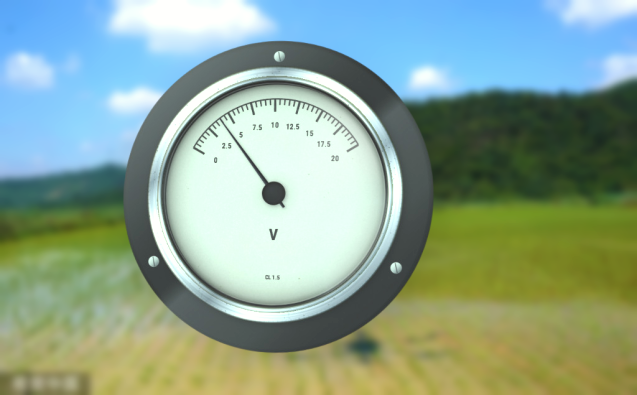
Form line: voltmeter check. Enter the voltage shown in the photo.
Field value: 4 V
